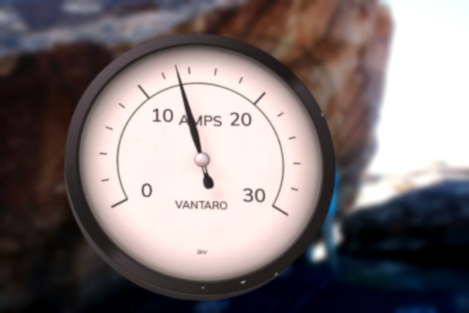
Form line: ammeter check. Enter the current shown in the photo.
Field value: 13 A
